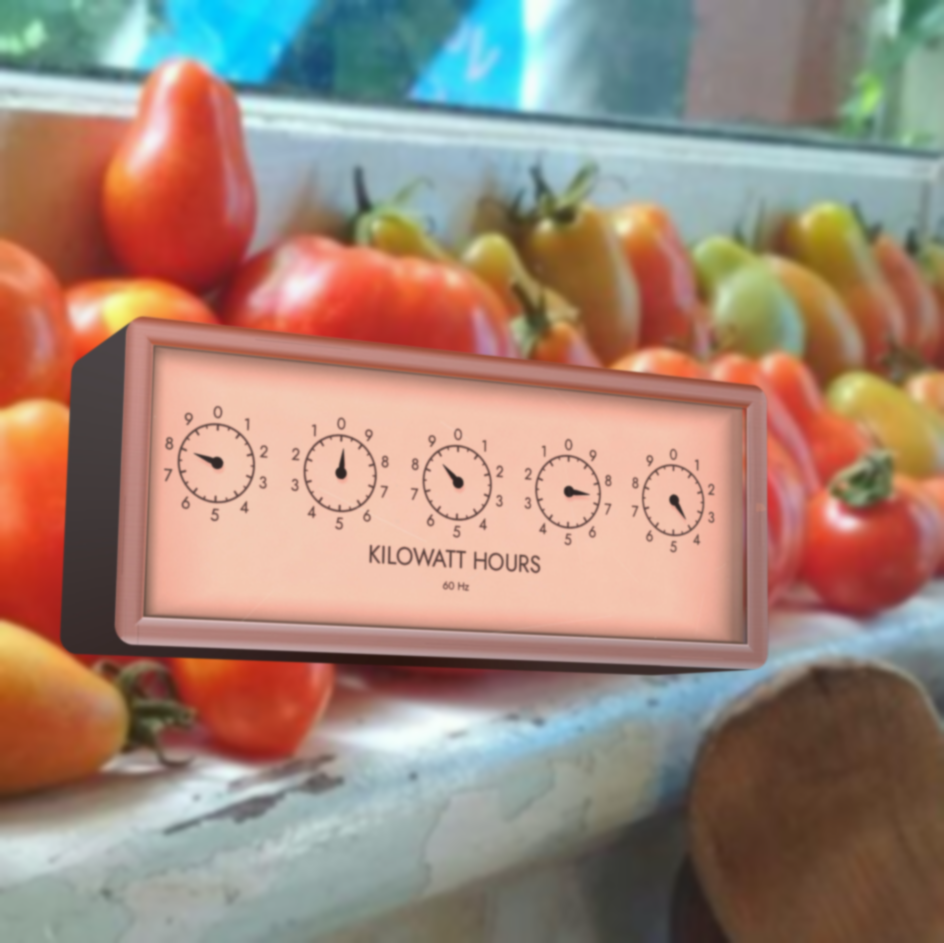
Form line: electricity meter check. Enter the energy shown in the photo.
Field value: 79874 kWh
